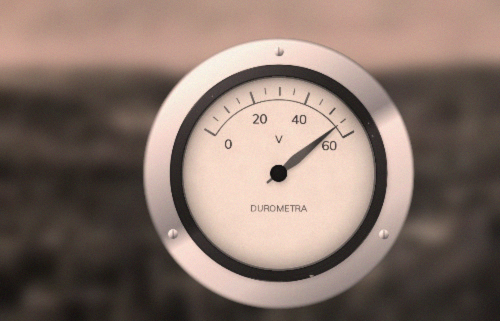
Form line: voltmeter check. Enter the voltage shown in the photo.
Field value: 55 V
